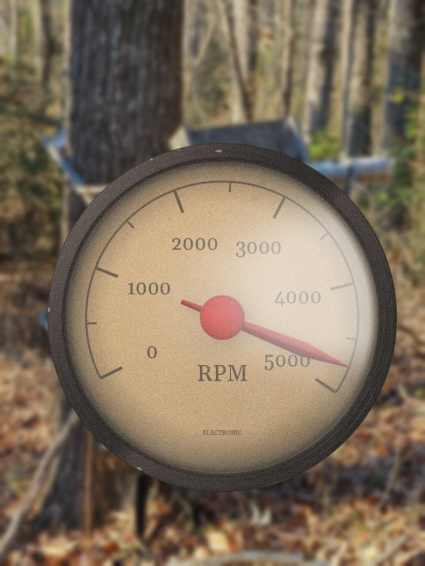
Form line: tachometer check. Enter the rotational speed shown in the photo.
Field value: 4750 rpm
